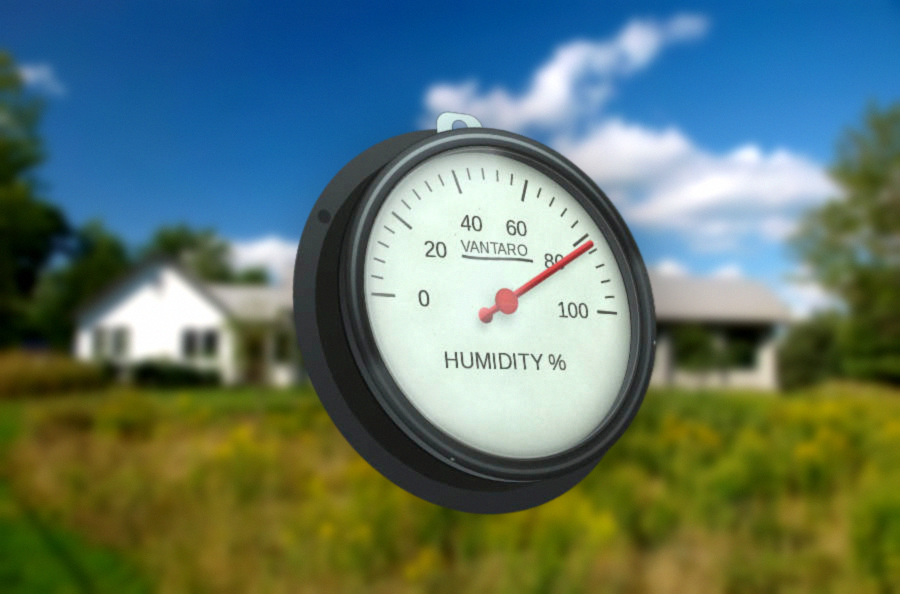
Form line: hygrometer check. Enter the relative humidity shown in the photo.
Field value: 82 %
